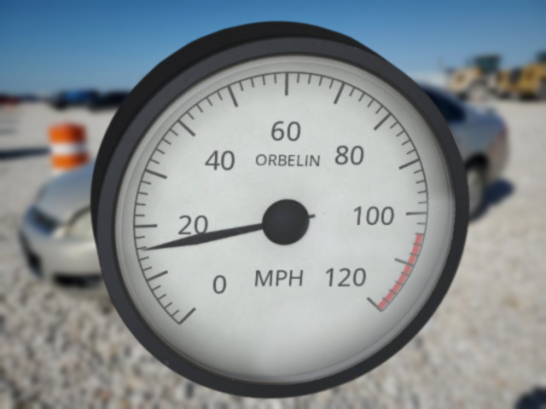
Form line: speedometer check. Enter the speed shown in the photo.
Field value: 16 mph
